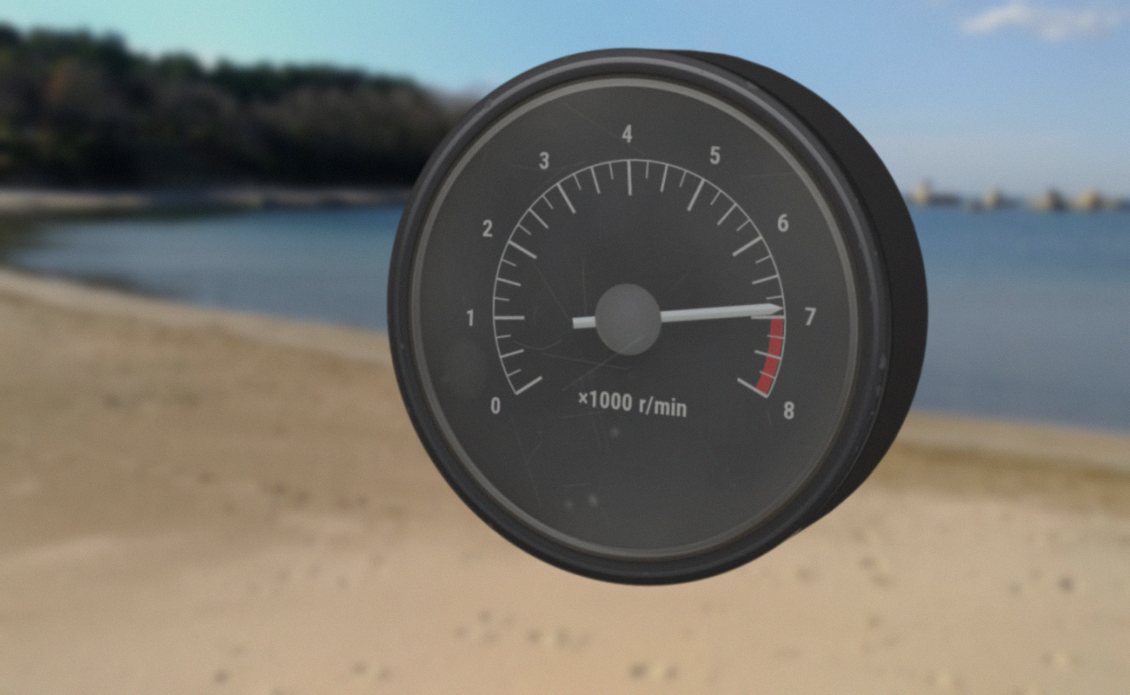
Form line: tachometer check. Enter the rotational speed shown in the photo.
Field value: 6875 rpm
